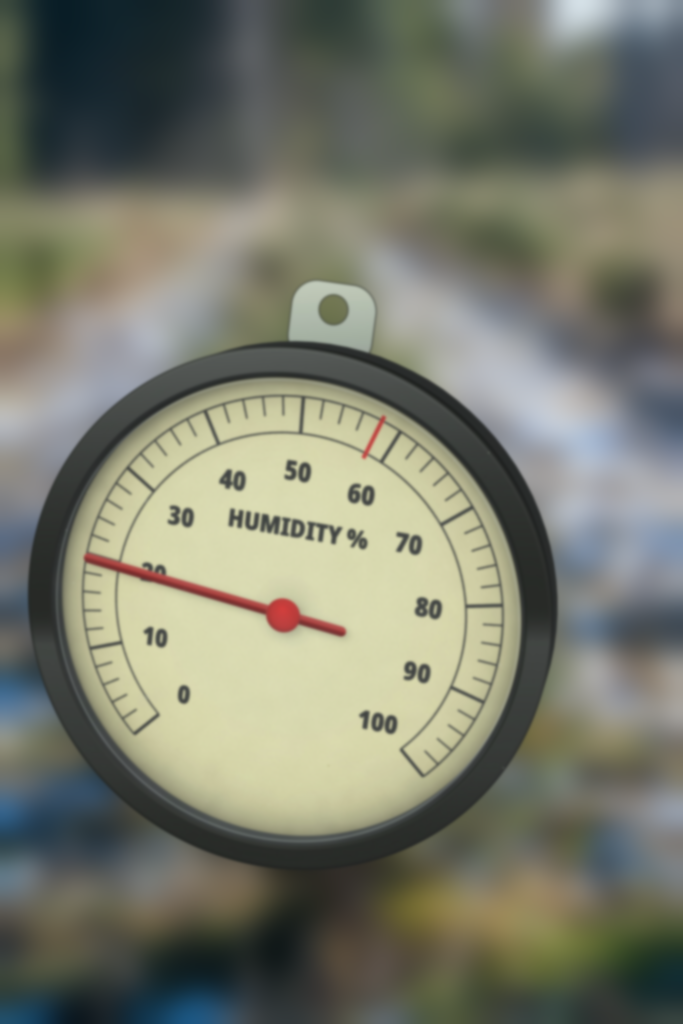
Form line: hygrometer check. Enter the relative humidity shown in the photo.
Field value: 20 %
